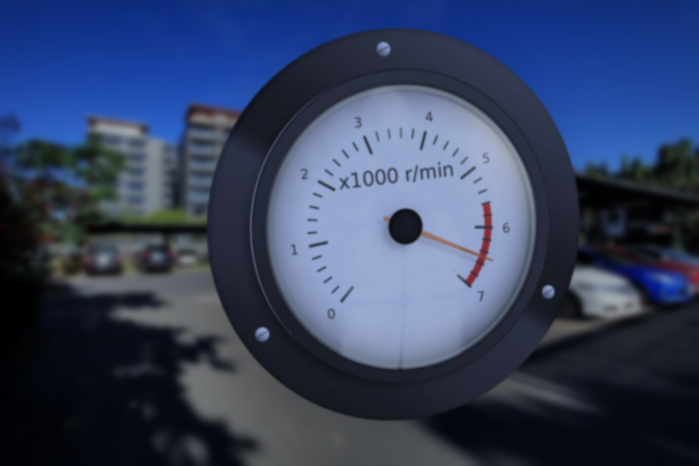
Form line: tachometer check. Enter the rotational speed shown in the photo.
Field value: 6500 rpm
